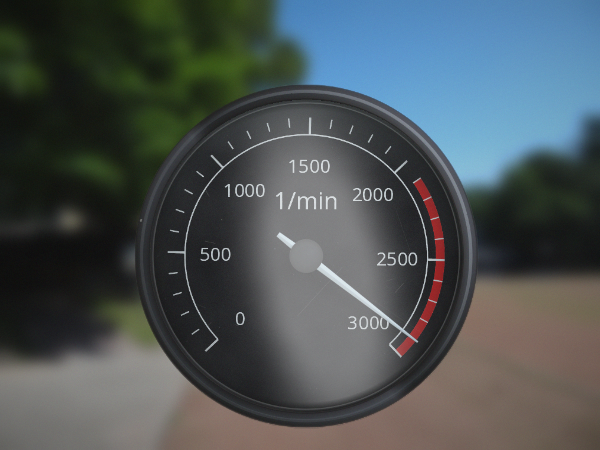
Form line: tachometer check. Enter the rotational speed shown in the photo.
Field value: 2900 rpm
